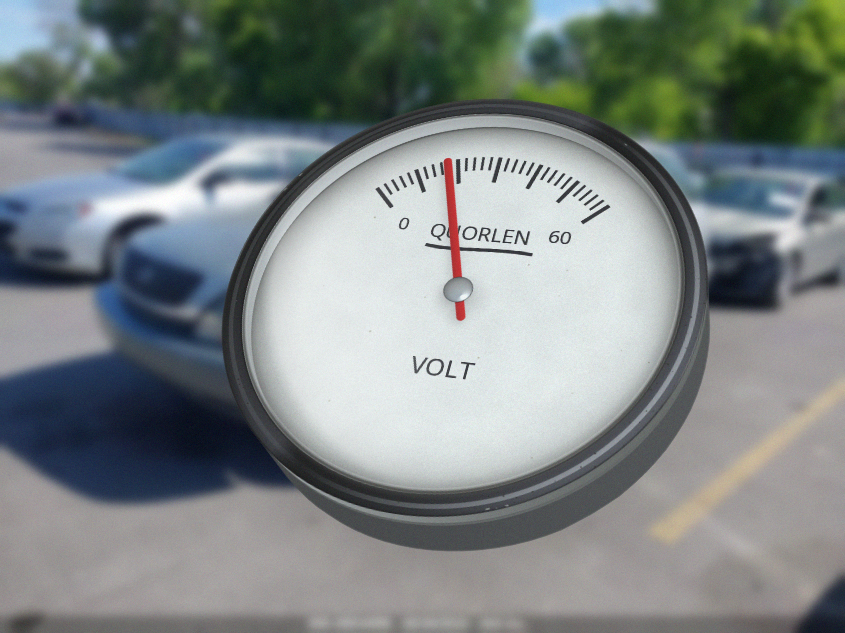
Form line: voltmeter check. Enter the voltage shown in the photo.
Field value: 18 V
